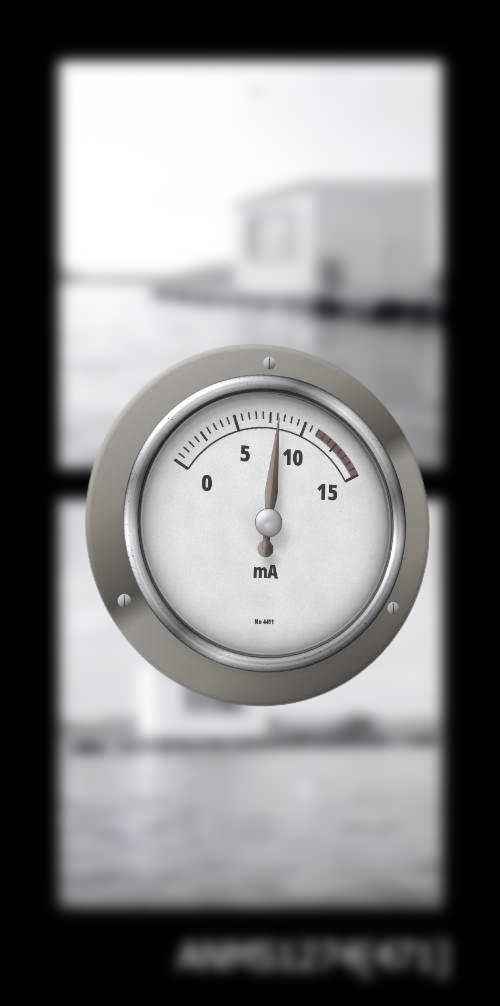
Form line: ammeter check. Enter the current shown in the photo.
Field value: 8 mA
